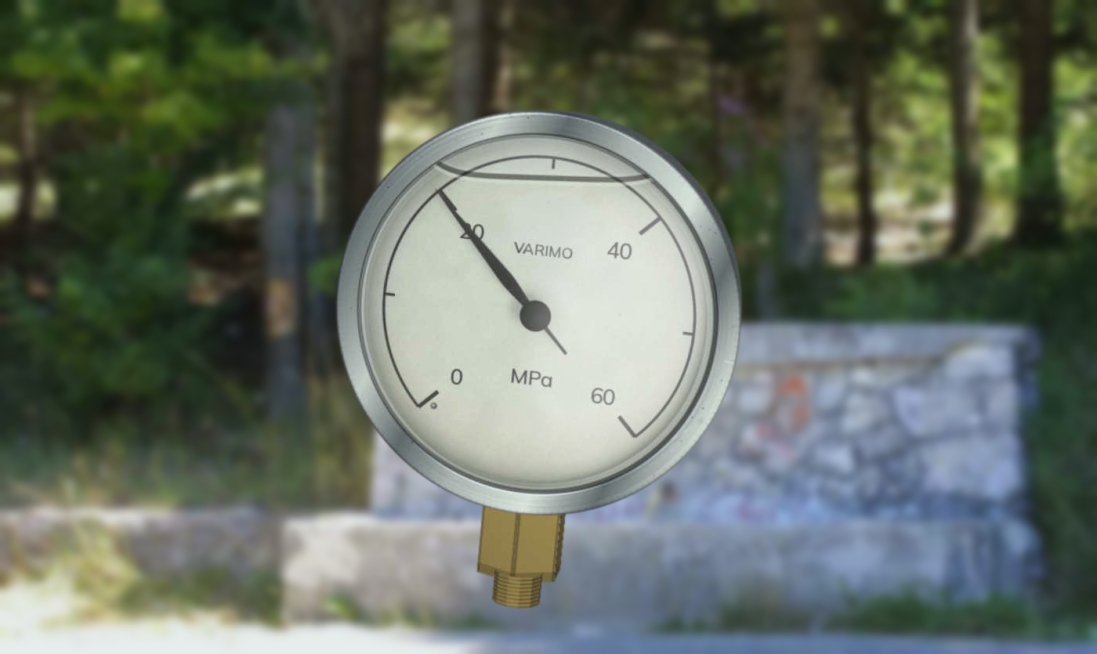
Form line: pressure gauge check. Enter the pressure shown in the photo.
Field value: 20 MPa
